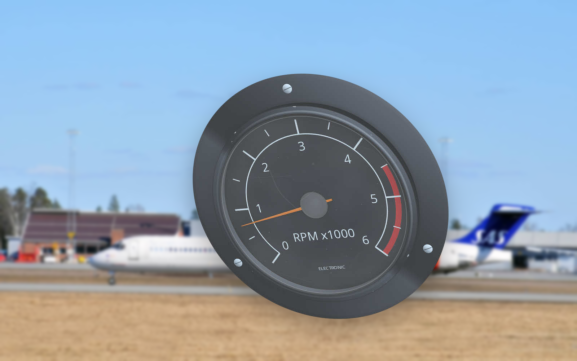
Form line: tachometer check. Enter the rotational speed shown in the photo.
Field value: 750 rpm
